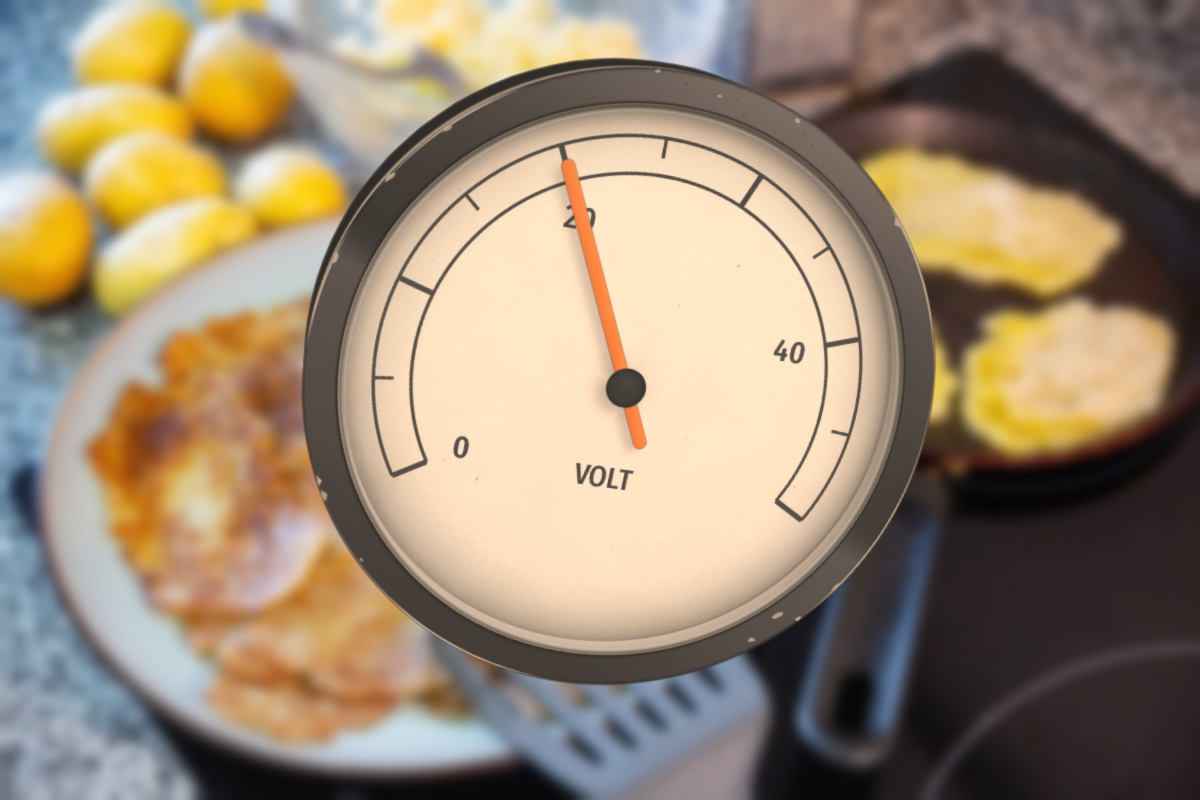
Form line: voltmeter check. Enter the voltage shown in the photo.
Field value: 20 V
